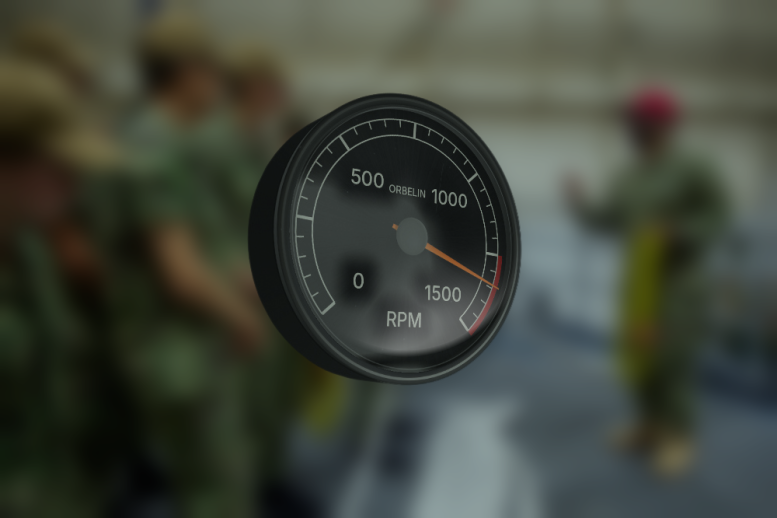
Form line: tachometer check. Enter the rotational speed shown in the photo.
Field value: 1350 rpm
